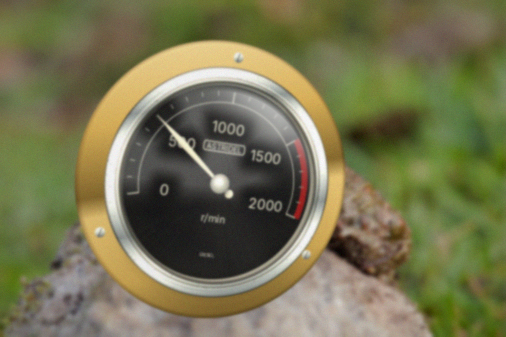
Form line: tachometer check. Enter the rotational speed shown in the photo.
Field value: 500 rpm
